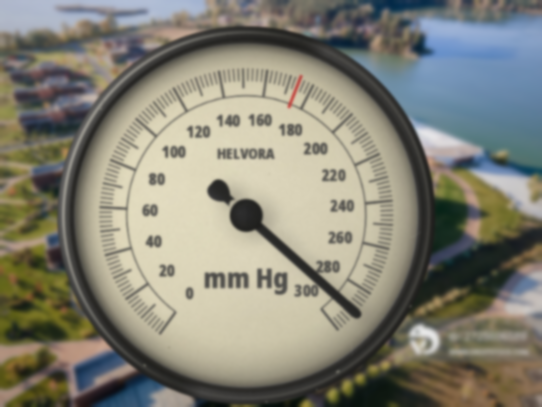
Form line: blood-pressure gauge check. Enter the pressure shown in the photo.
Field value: 290 mmHg
